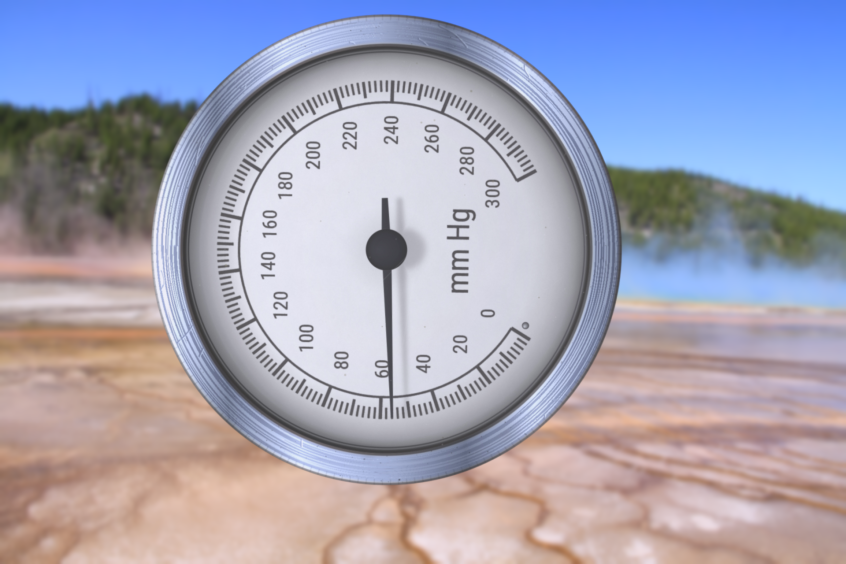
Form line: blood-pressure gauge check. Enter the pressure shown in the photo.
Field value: 56 mmHg
